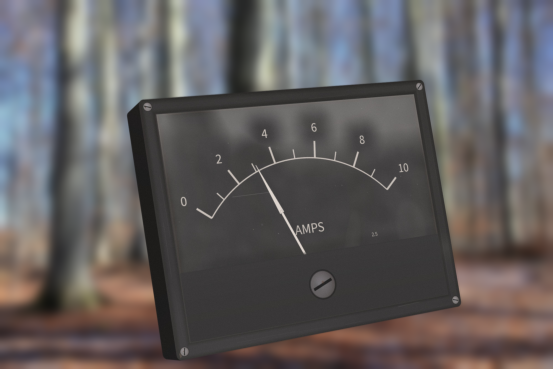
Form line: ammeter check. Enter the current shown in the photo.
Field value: 3 A
